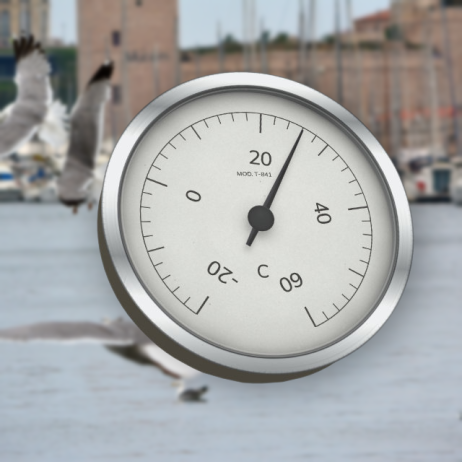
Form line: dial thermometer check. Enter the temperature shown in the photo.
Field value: 26 °C
